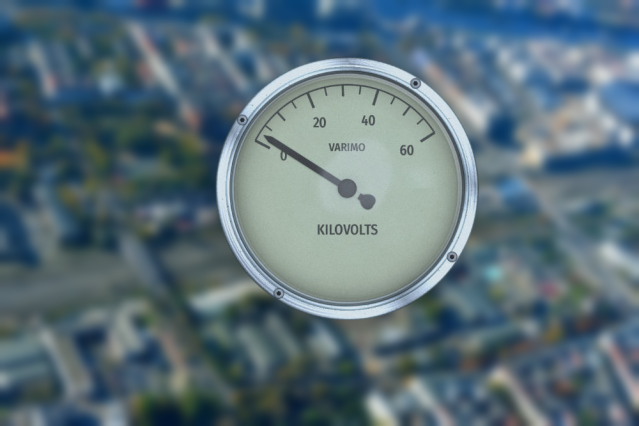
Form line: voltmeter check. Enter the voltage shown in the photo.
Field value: 2.5 kV
